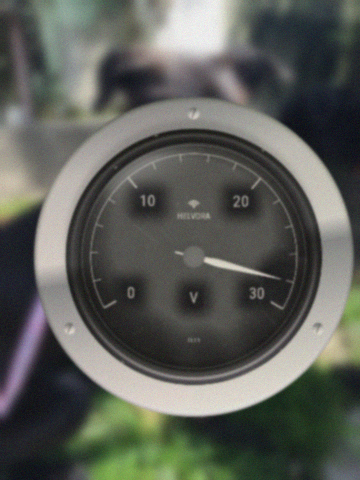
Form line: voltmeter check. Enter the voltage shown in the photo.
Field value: 28 V
